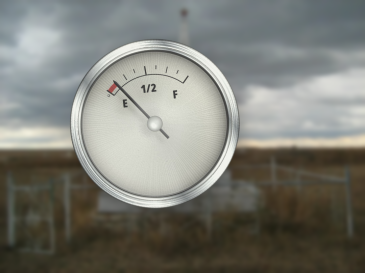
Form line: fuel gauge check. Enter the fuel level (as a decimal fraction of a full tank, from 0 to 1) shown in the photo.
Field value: 0.125
